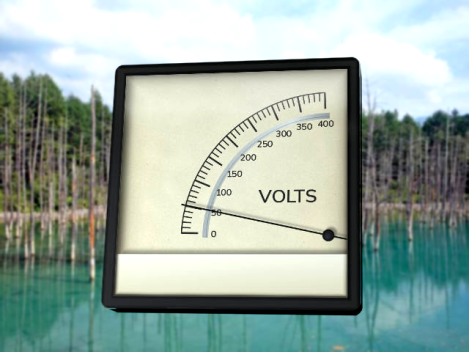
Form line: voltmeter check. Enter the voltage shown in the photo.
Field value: 50 V
